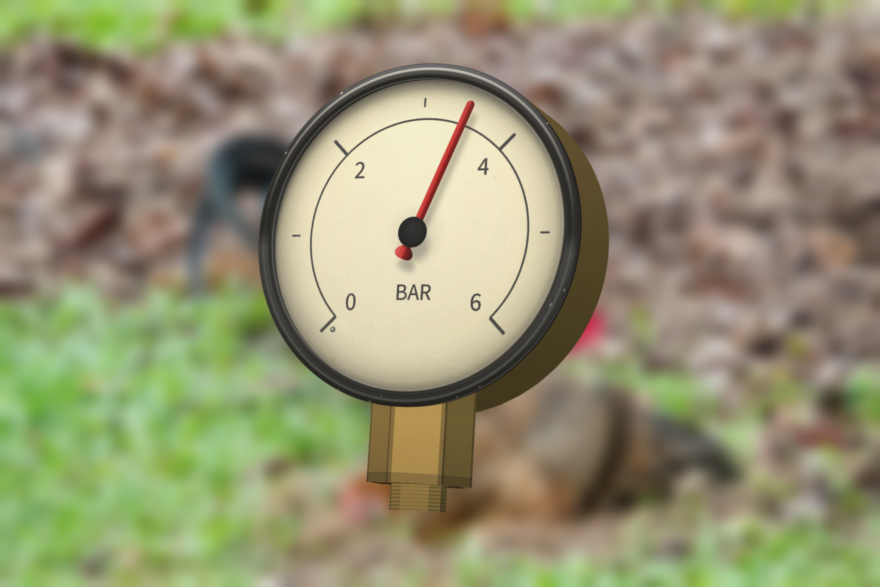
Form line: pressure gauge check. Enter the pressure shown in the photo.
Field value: 3.5 bar
